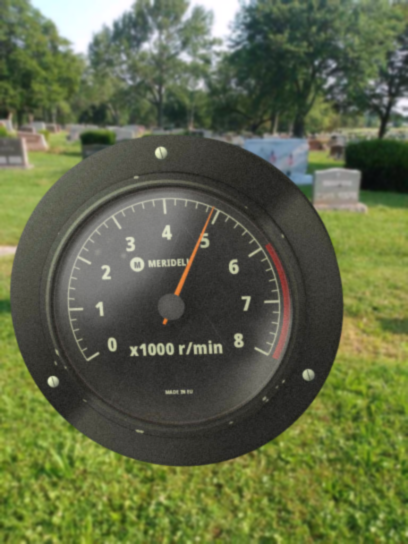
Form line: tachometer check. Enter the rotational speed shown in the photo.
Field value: 4900 rpm
